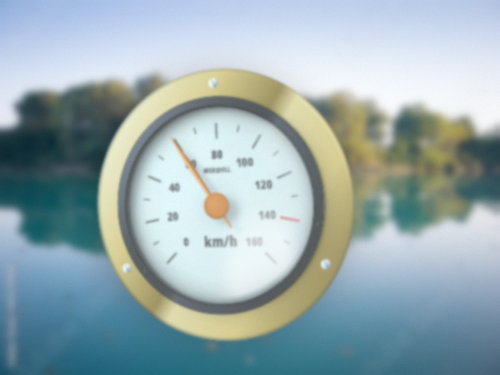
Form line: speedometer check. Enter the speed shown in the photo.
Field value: 60 km/h
